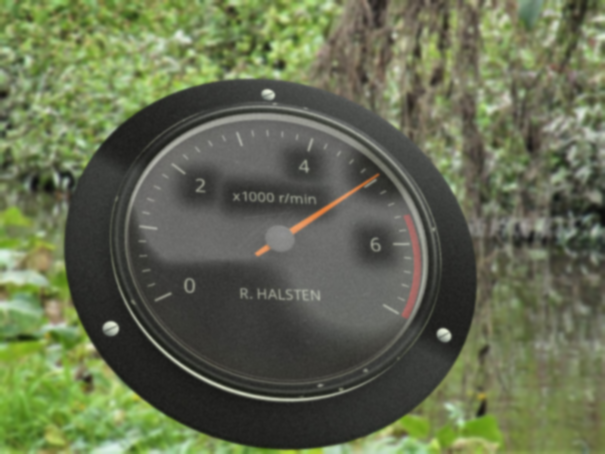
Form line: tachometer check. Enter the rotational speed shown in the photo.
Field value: 5000 rpm
